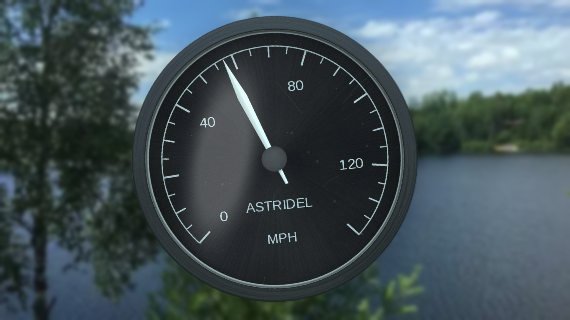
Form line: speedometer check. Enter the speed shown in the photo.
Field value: 57.5 mph
